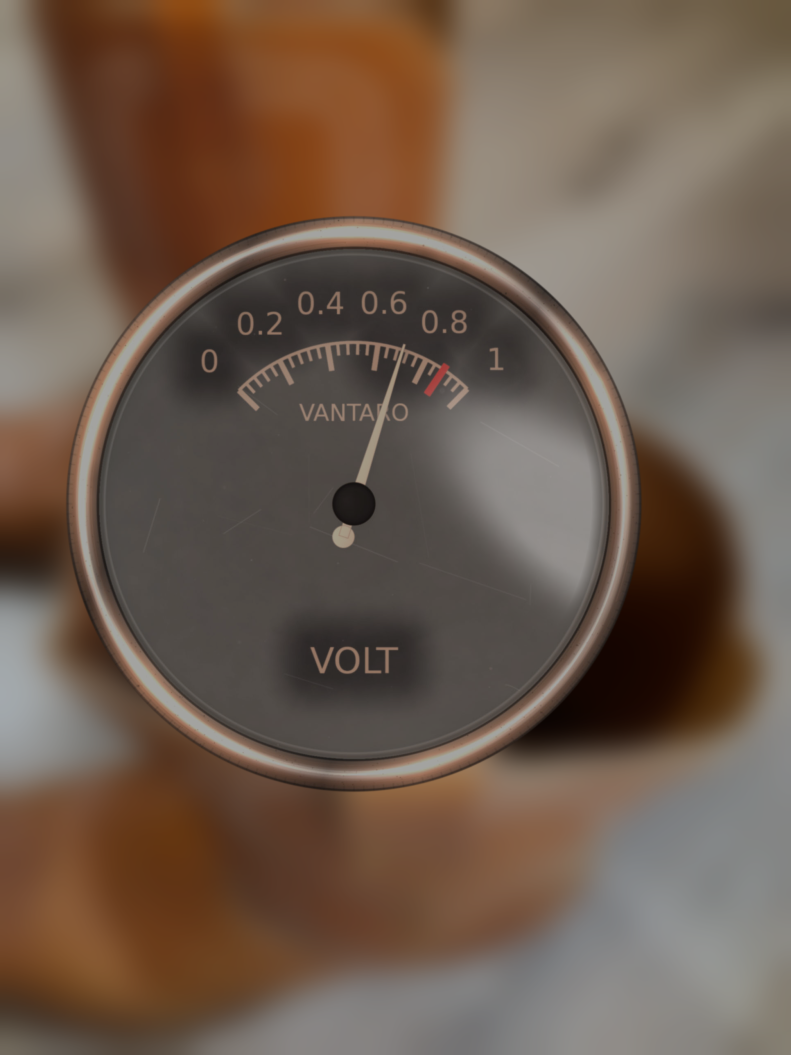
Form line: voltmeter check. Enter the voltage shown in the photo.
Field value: 0.7 V
